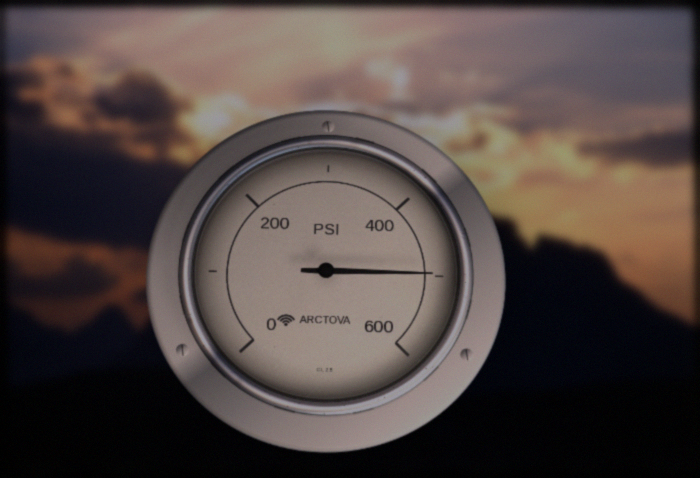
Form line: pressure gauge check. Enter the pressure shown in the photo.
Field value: 500 psi
